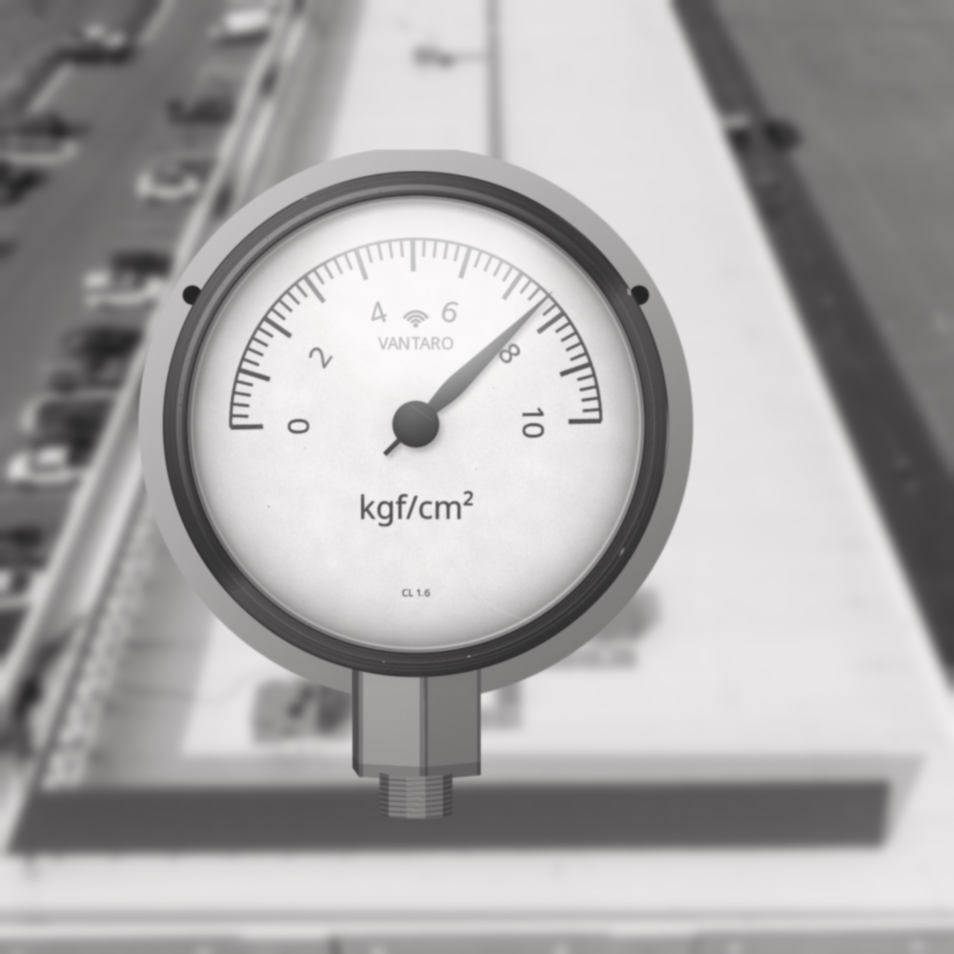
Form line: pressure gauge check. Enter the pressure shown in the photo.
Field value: 7.6 kg/cm²
